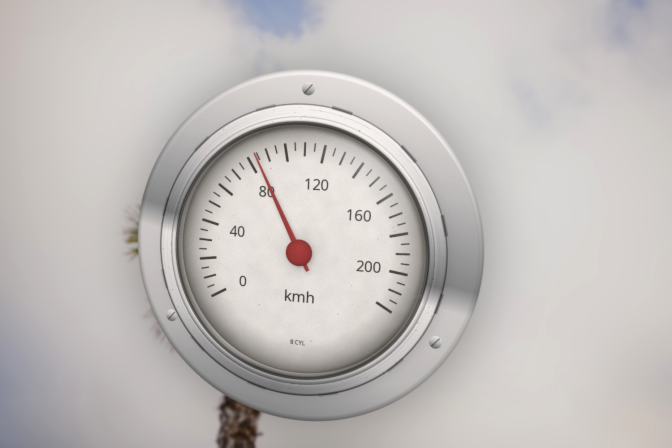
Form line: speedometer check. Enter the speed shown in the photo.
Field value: 85 km/h
